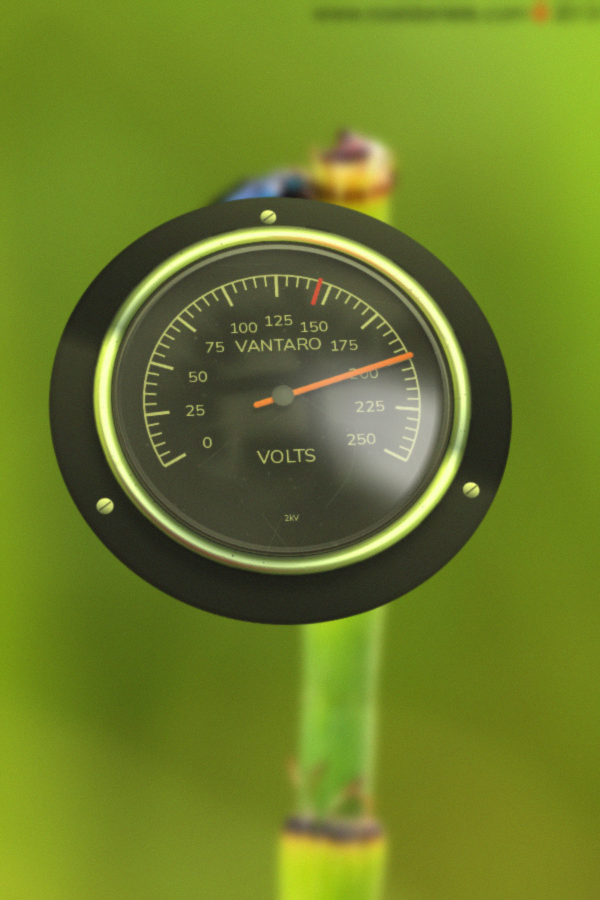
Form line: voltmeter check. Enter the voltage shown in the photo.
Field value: 200 V
